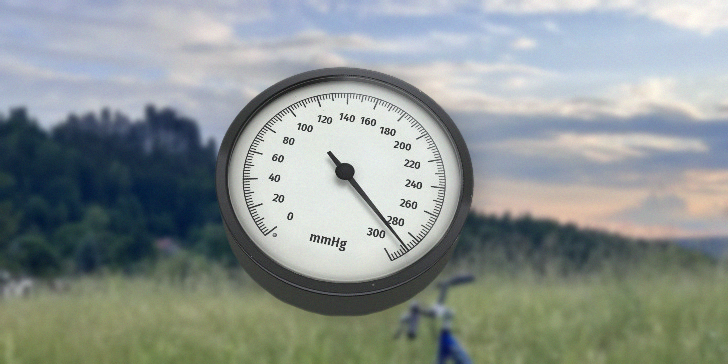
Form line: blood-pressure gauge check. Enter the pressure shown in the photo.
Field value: 290 mmHg
